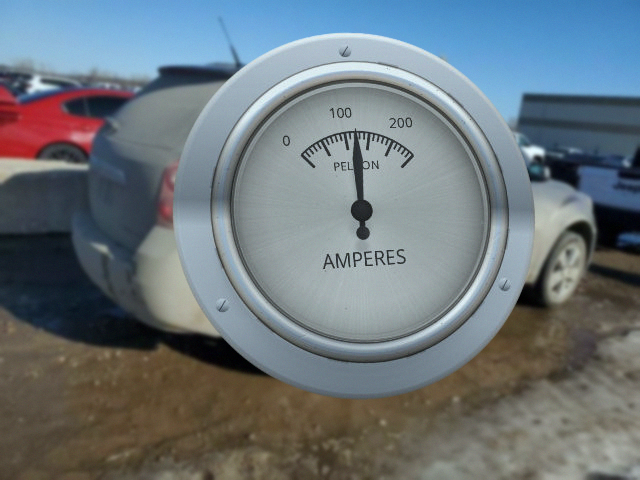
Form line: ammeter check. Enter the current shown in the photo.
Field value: 120 A
